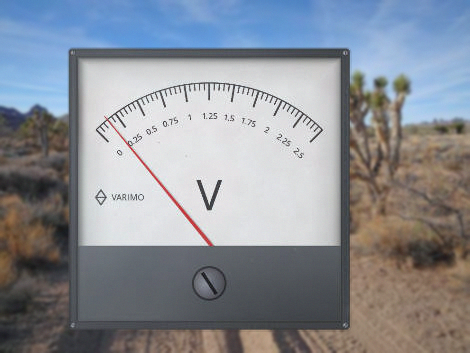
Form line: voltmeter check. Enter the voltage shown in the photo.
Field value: 0.15 V
